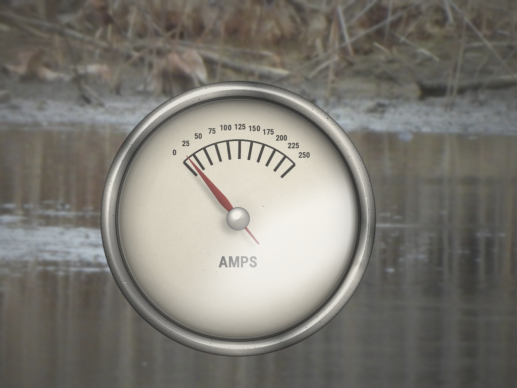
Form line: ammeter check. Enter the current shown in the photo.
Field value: 12.5 A
